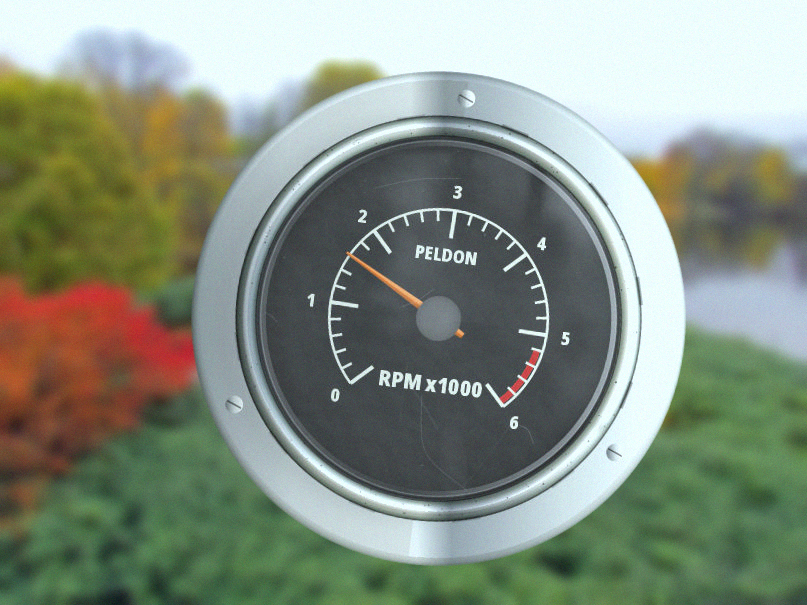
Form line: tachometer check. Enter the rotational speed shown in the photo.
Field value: 1600 rpm
